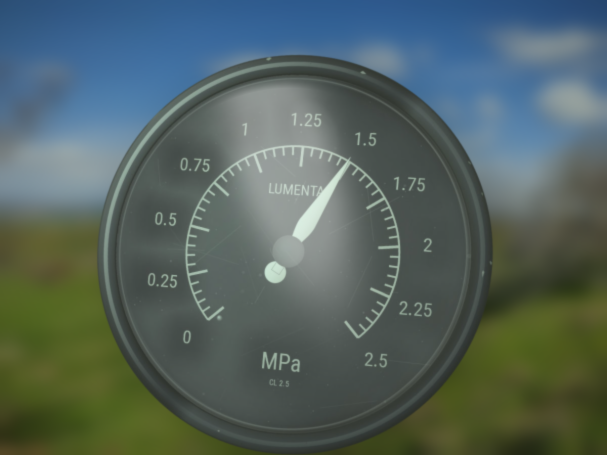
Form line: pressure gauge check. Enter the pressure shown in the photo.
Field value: 1.5 MPa
